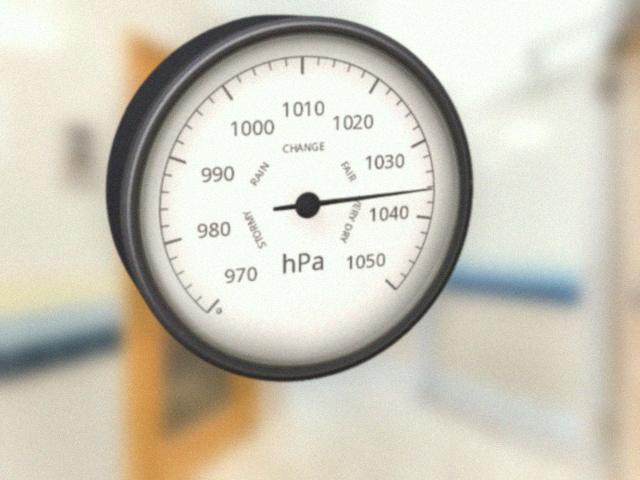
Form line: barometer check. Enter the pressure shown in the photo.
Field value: 1036 hPa
